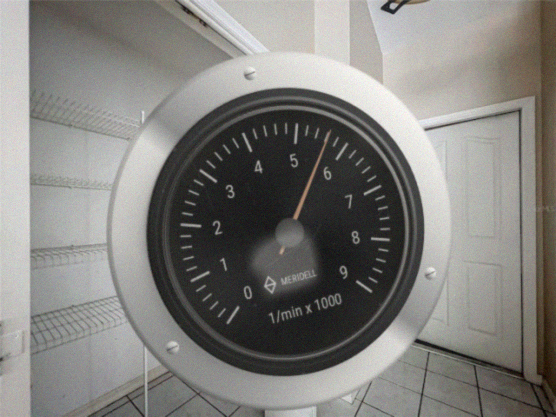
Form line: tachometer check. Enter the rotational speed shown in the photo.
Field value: 5600 rpm
